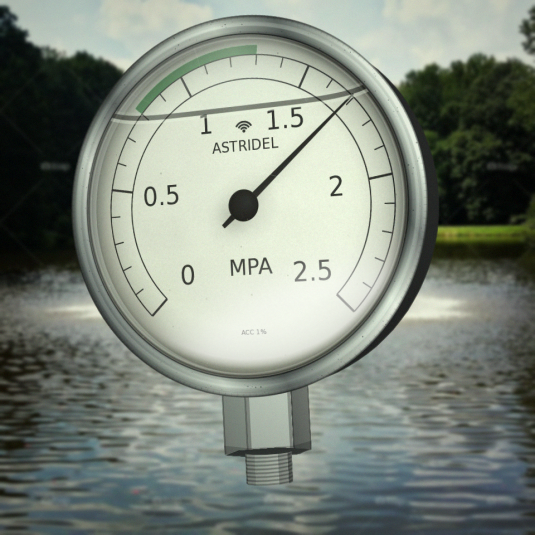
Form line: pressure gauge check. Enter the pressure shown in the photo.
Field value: 1.7 MPa
